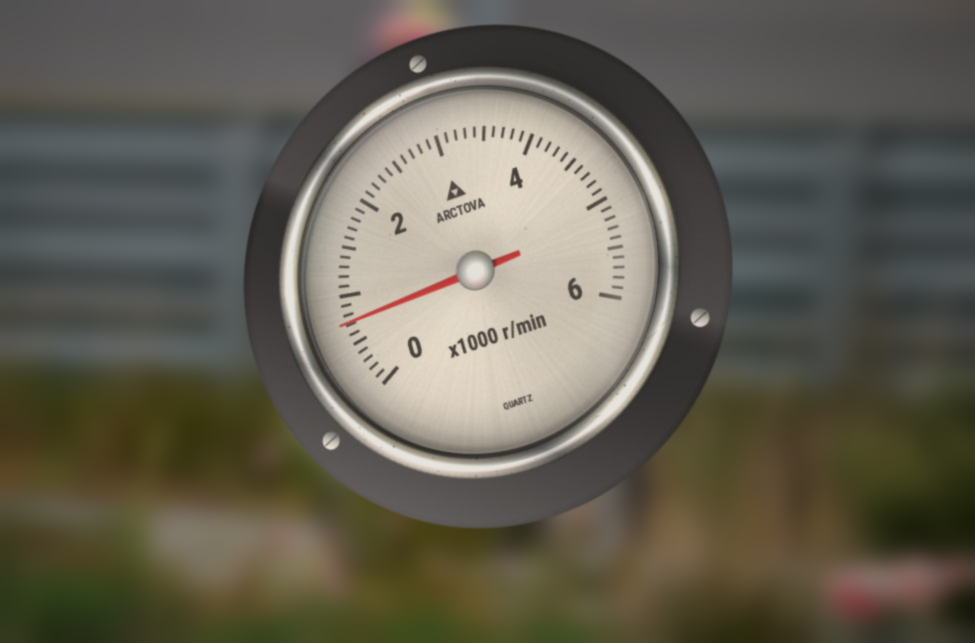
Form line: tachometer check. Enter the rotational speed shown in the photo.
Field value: 700 rpm
